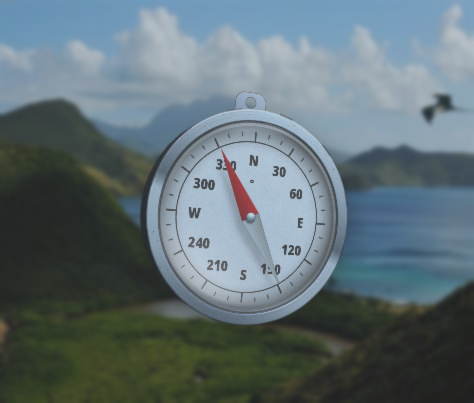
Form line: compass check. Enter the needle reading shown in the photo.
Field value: 330 °
